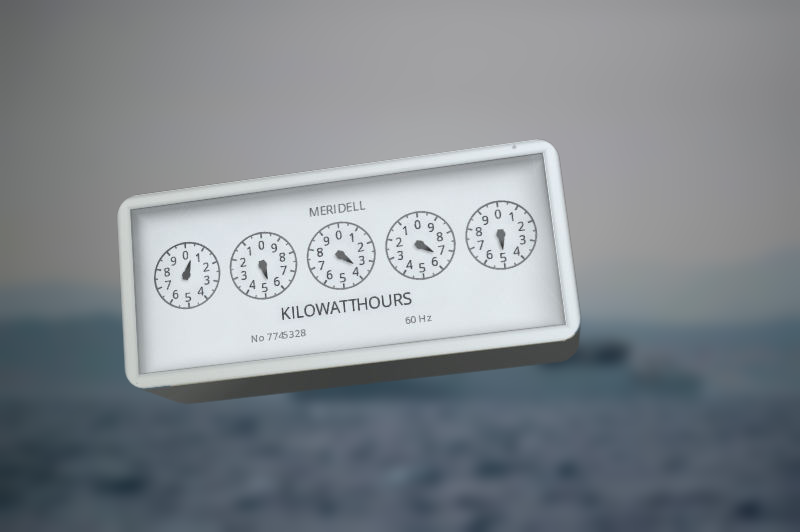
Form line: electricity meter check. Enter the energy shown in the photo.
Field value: 5365 kWh
